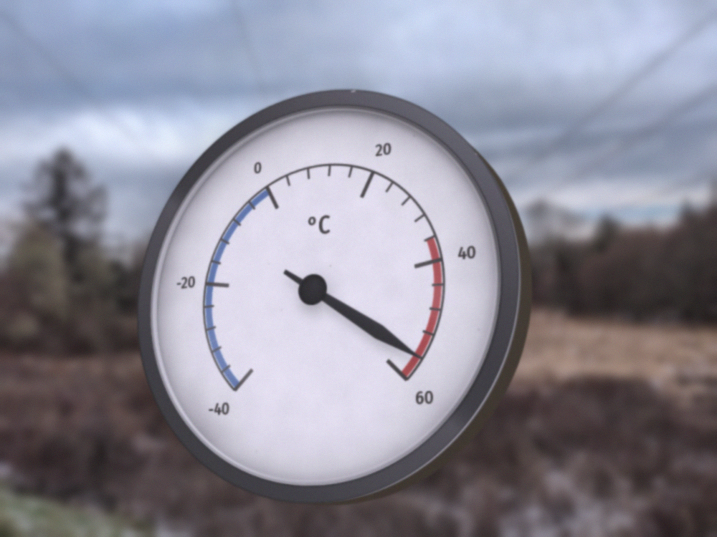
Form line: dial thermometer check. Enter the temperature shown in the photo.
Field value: 56 °C
